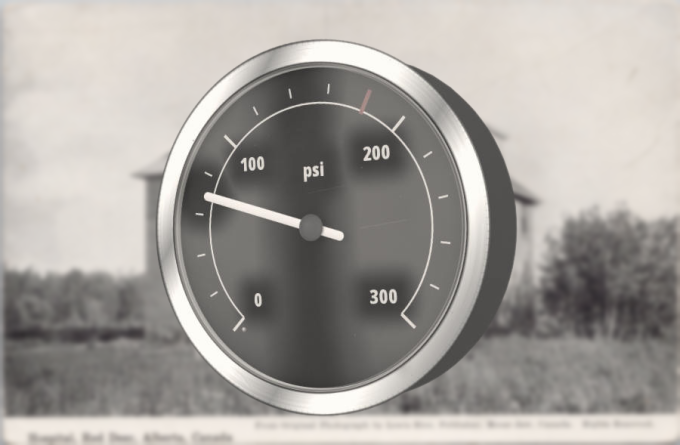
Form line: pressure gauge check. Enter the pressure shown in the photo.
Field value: 70 psi
